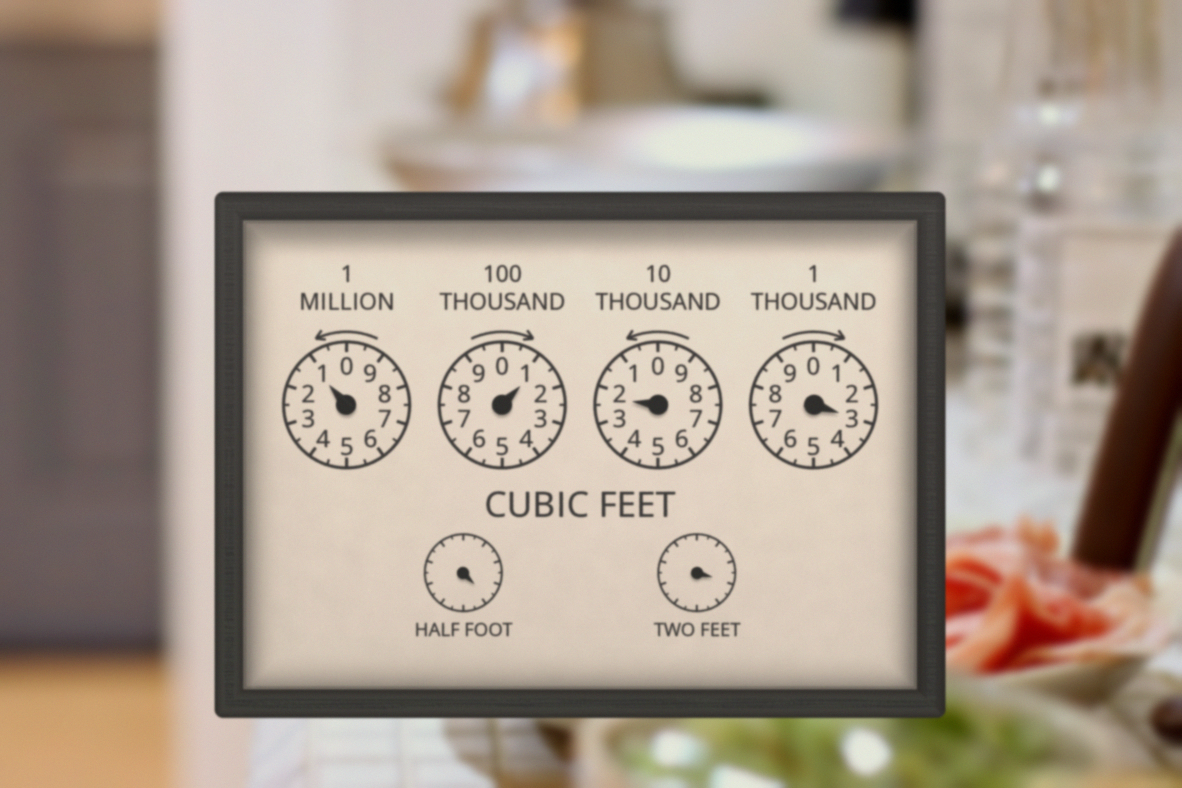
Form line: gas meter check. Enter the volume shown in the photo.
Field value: 112300 ft³
